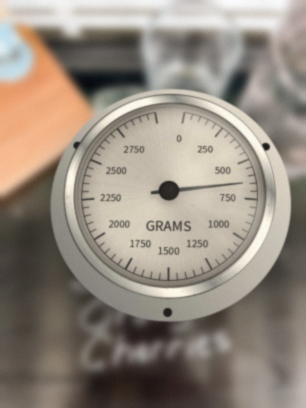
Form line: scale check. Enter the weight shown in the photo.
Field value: 650 g
